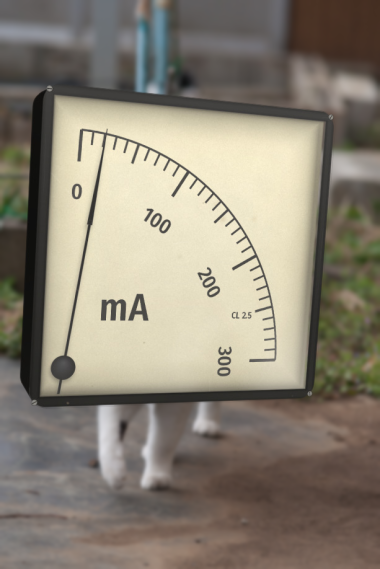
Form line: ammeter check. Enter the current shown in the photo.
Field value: 20 mA
